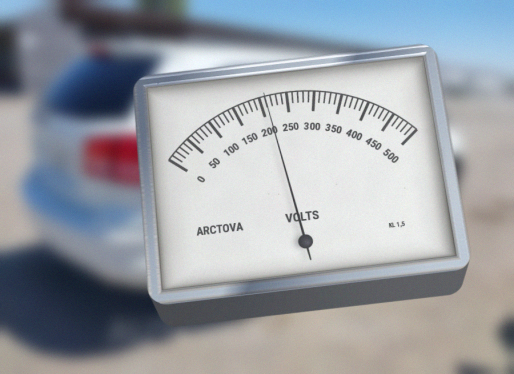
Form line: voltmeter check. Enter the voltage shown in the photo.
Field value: 210 V
